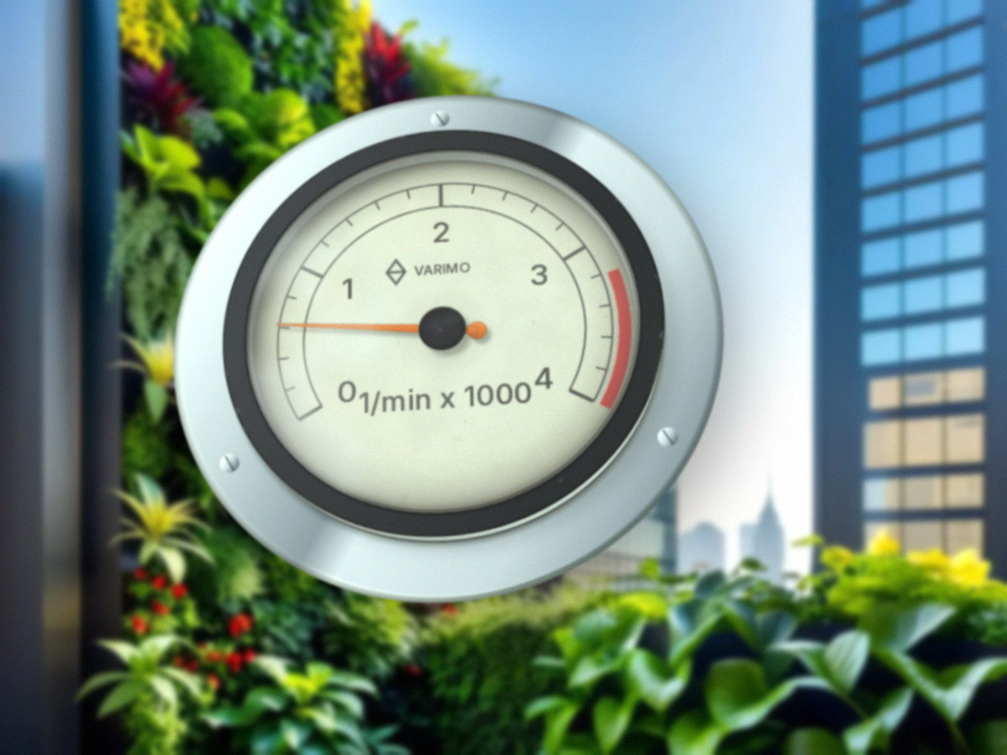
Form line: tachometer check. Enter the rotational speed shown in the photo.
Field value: 600 rpm
